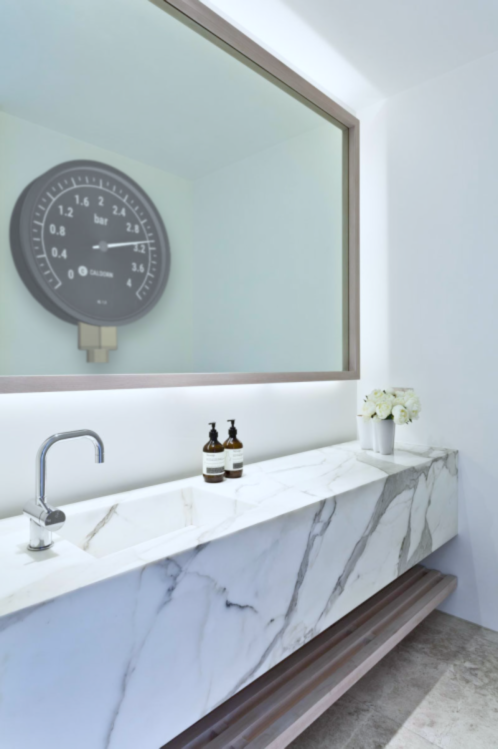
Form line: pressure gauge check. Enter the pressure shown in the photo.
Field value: 3.1 bar
